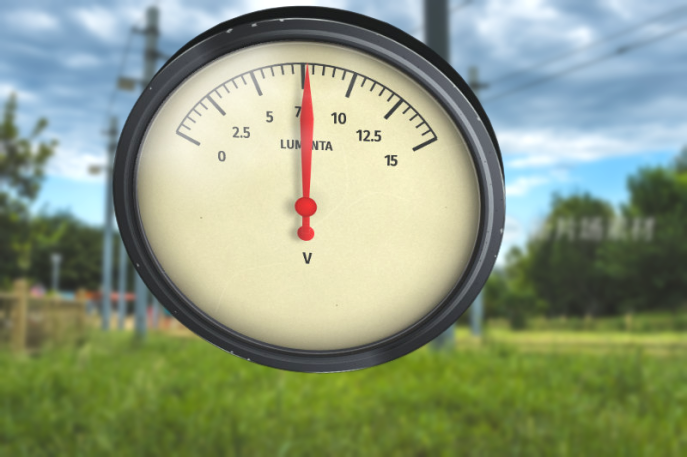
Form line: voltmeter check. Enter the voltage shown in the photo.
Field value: 7.75 V
